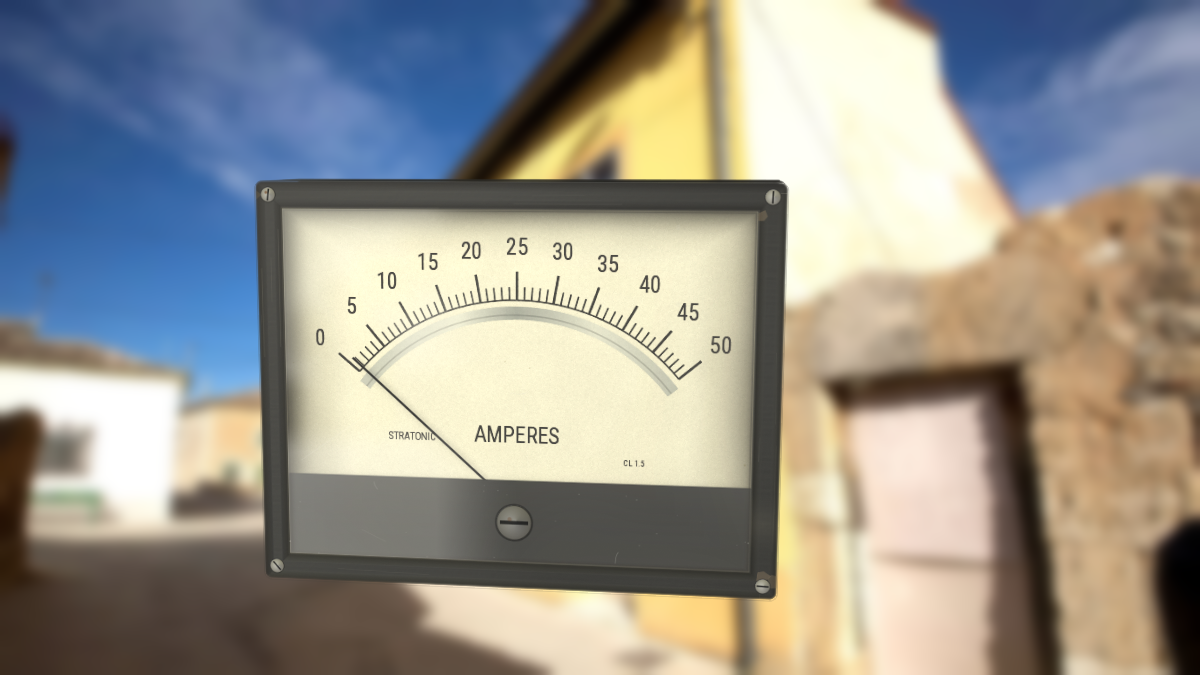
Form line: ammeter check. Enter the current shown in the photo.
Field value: 1 A
